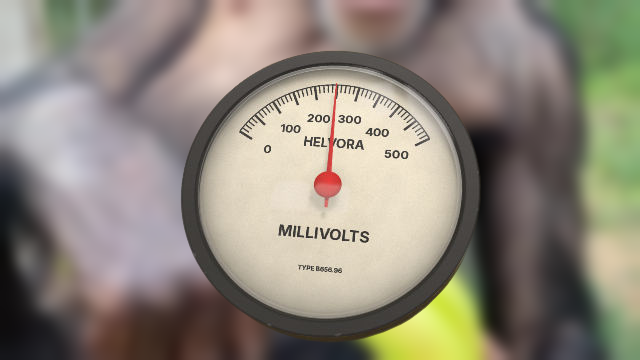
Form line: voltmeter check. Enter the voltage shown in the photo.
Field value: 250 mV
